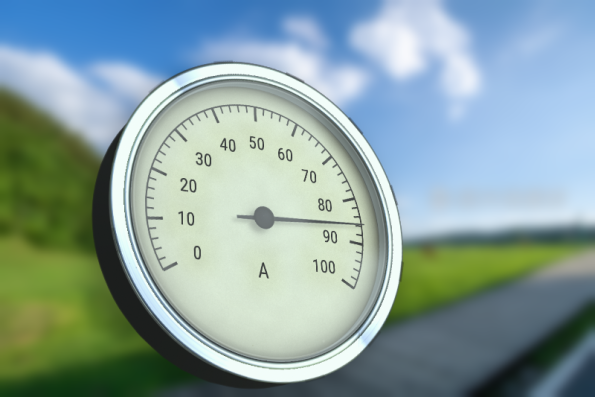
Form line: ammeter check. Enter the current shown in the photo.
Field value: 86 A
